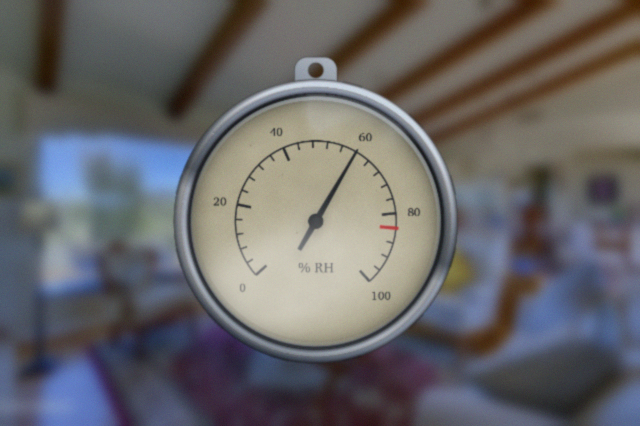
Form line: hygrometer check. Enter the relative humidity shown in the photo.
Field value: 60 %
